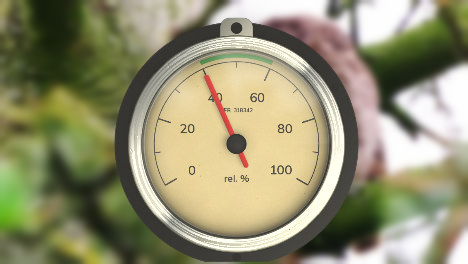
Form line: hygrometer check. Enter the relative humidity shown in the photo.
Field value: 40 %
